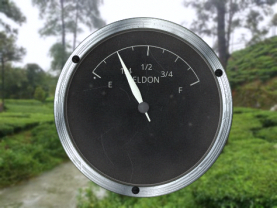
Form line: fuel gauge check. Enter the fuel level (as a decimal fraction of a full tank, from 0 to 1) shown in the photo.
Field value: 0.25
